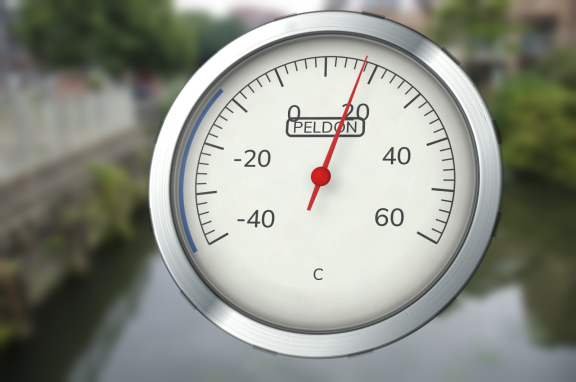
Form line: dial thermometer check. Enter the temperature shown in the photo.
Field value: 18 °C
